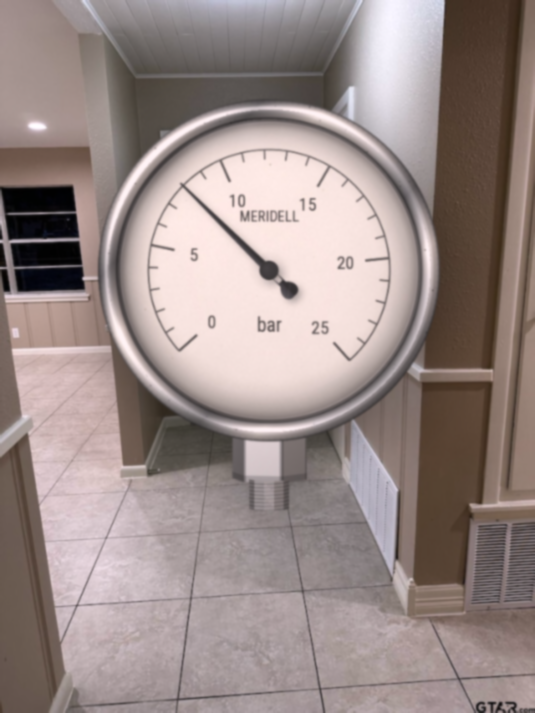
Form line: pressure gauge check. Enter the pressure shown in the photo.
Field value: 8 bar
